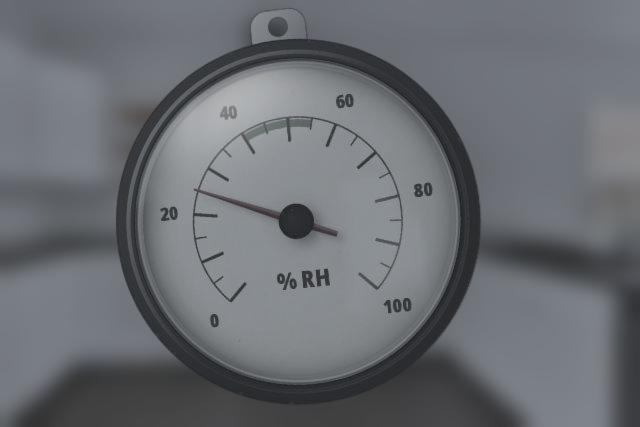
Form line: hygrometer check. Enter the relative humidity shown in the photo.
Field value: 25 %
